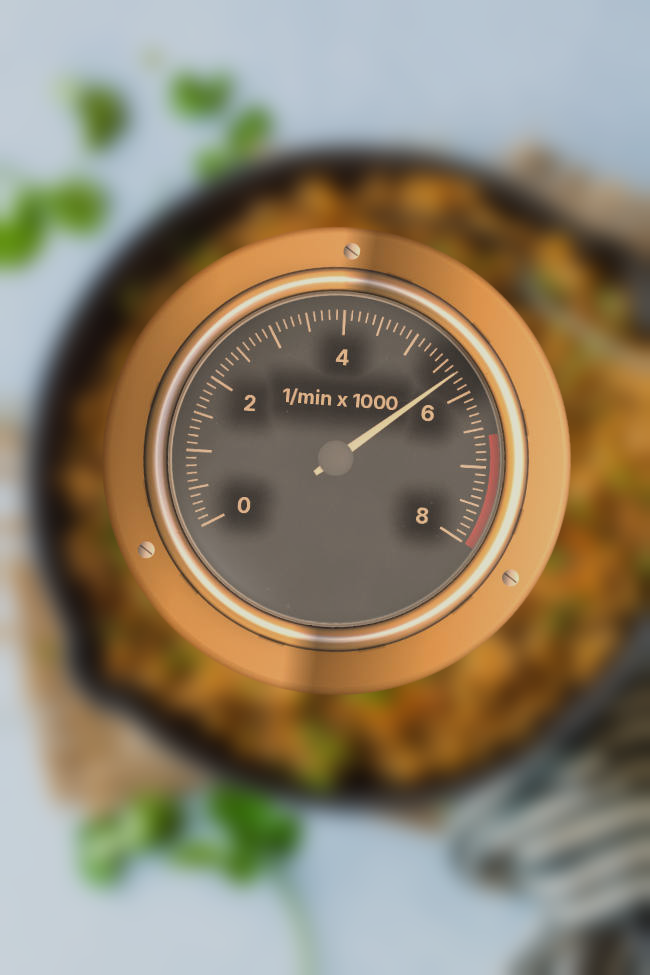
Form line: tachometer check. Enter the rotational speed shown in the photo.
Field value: 5700 rpm
